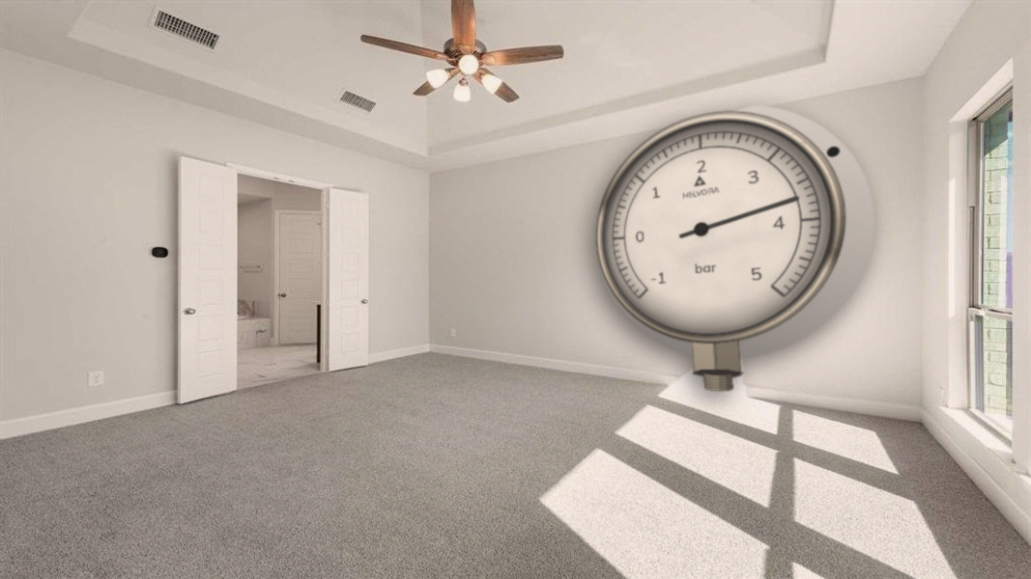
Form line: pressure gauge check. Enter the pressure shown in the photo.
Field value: 3.7 bar
